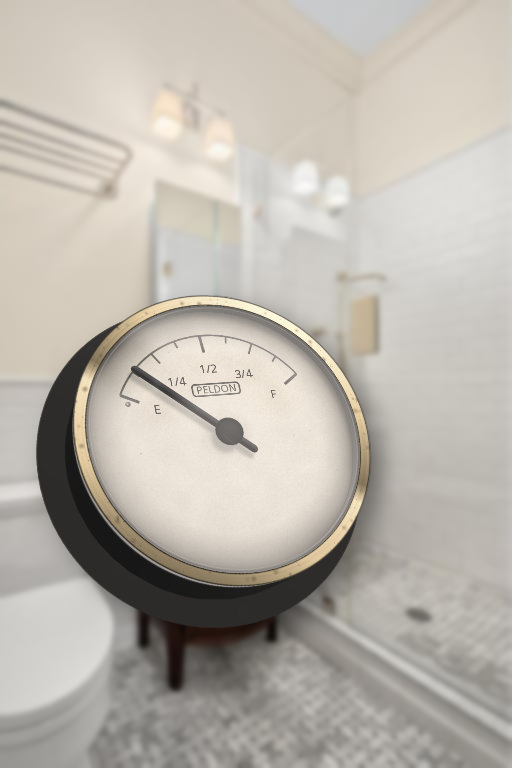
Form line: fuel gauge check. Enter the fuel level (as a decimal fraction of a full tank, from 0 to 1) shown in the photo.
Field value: 0.125
